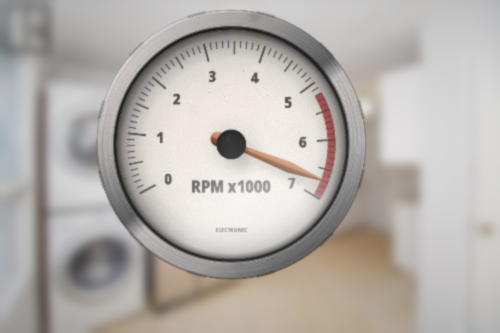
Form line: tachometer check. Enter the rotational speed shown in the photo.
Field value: 6700 rpm
